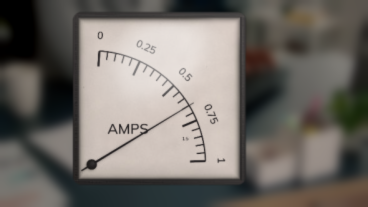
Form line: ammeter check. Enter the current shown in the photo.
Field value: 0.65 A
